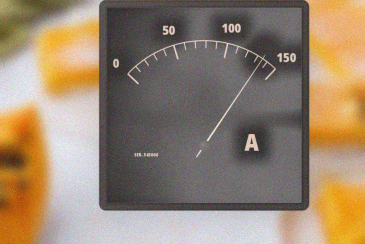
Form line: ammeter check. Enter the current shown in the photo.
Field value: 135 A
